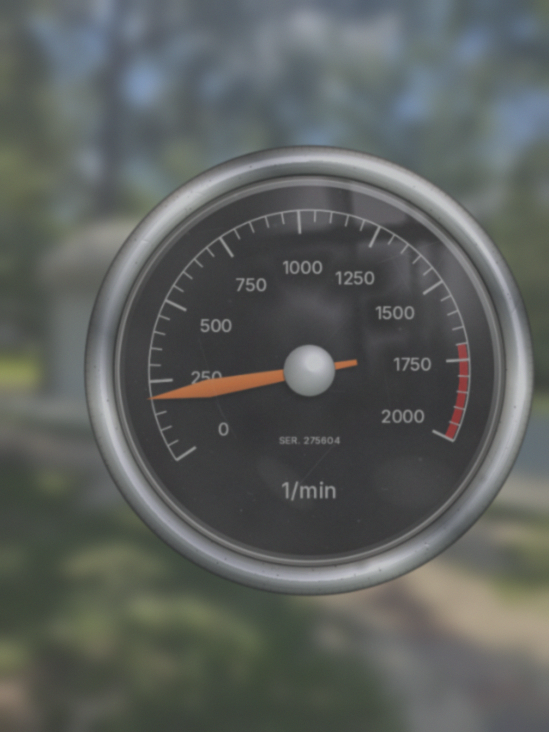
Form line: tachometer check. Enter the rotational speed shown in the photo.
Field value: 200 rpm
